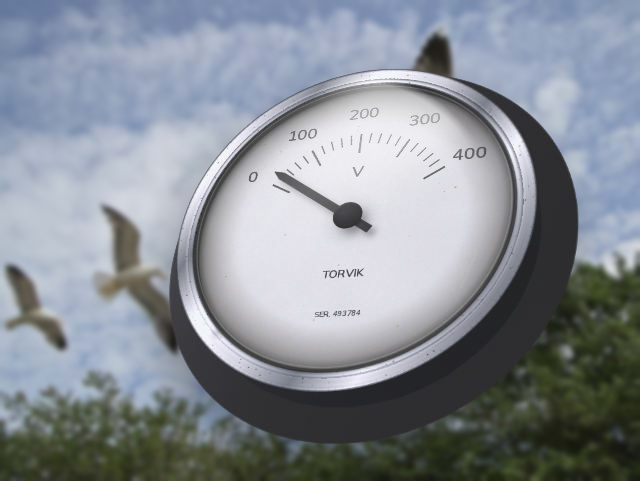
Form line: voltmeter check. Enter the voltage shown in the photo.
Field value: 20 V
